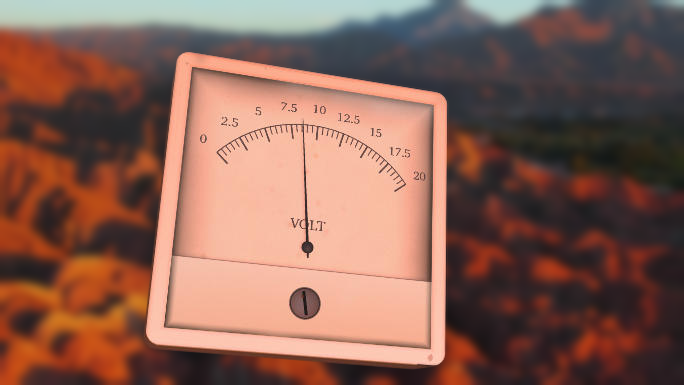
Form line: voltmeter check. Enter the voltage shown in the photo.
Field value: 8.5 V
